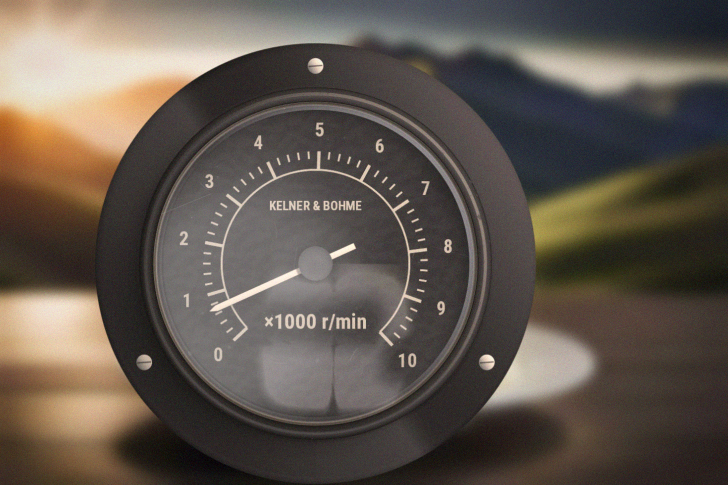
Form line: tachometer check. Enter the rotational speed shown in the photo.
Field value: 700 rpm
